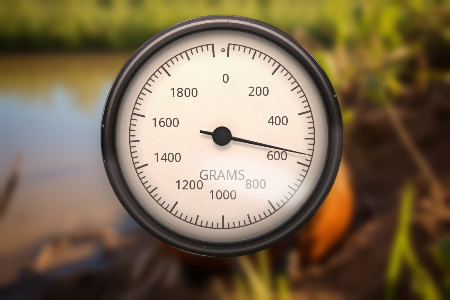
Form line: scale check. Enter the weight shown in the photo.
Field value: 560 g
